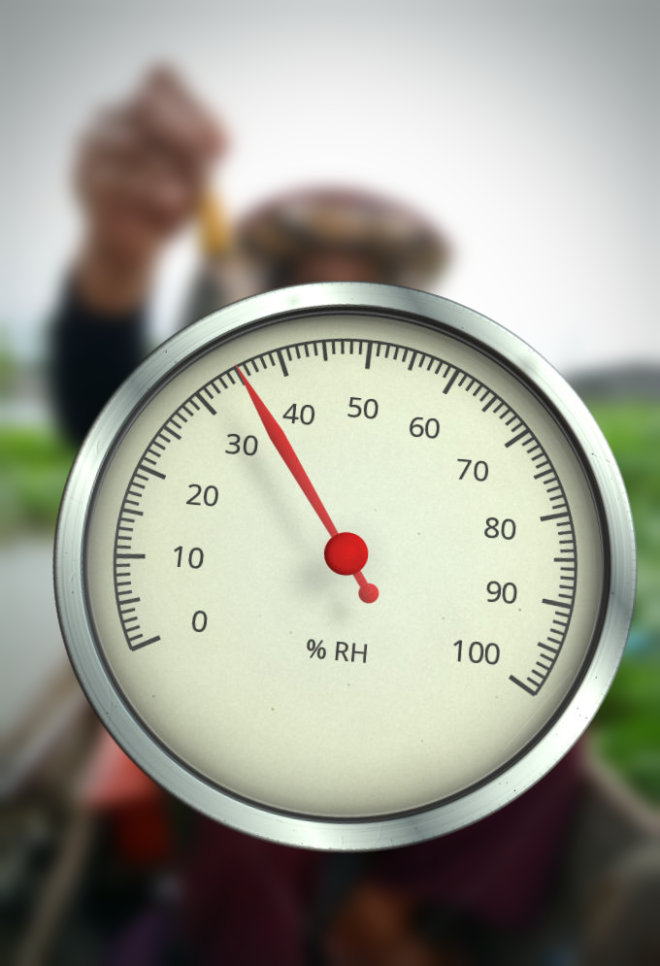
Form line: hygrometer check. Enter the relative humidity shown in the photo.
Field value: 35 %
